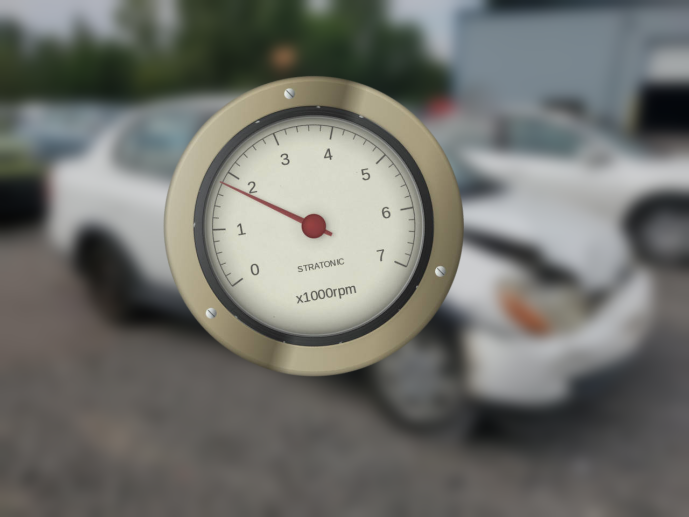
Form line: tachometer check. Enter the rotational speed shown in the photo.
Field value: 1800 rpm
